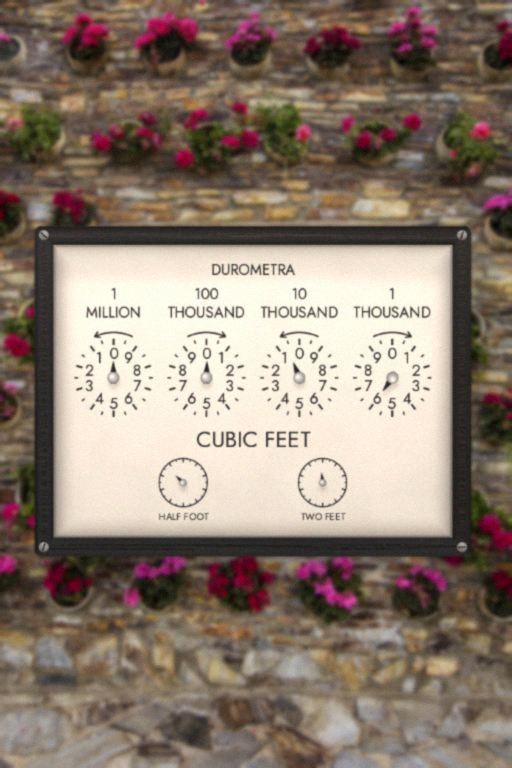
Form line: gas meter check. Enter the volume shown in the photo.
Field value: 600 ft³
